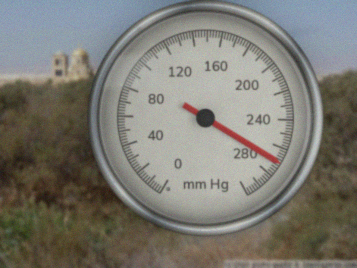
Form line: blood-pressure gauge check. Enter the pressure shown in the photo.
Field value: 270 mmHg
